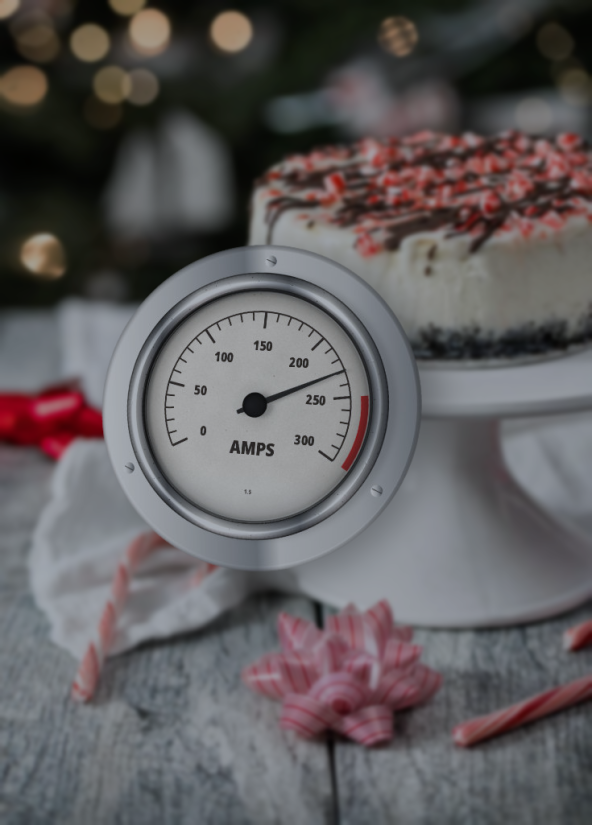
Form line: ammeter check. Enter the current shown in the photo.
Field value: 230 A
